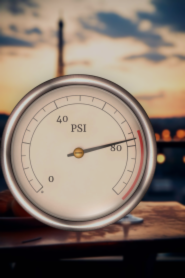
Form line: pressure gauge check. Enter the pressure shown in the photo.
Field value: 77.5 psi
